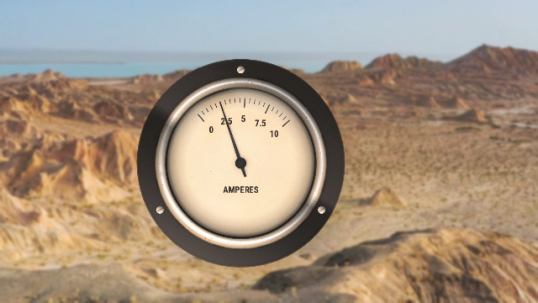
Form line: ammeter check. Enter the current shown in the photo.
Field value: 2.5 A
